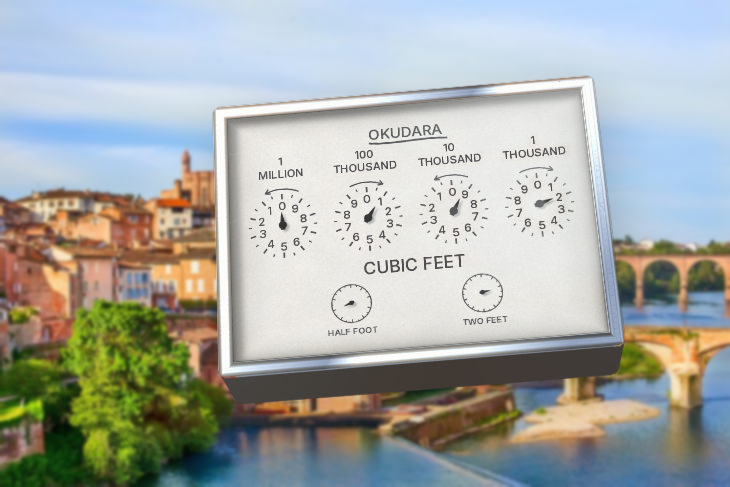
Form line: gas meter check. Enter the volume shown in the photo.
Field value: 9200 ft³
